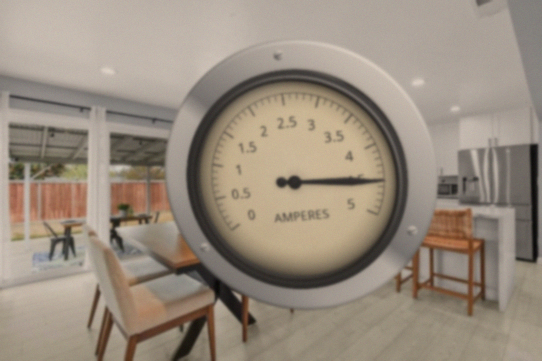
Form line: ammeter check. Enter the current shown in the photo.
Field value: 4.5 A
